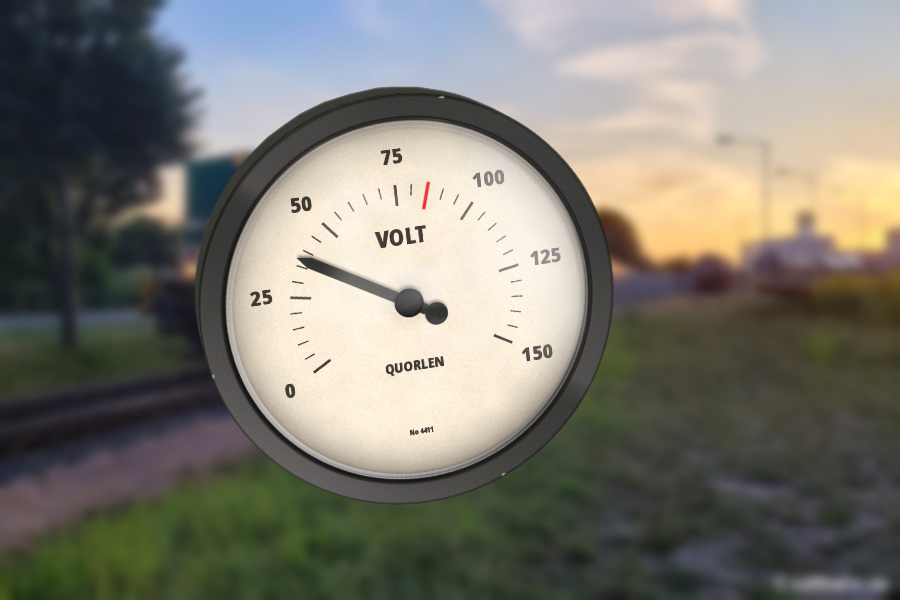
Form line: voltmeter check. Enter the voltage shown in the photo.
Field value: 37.5 V
